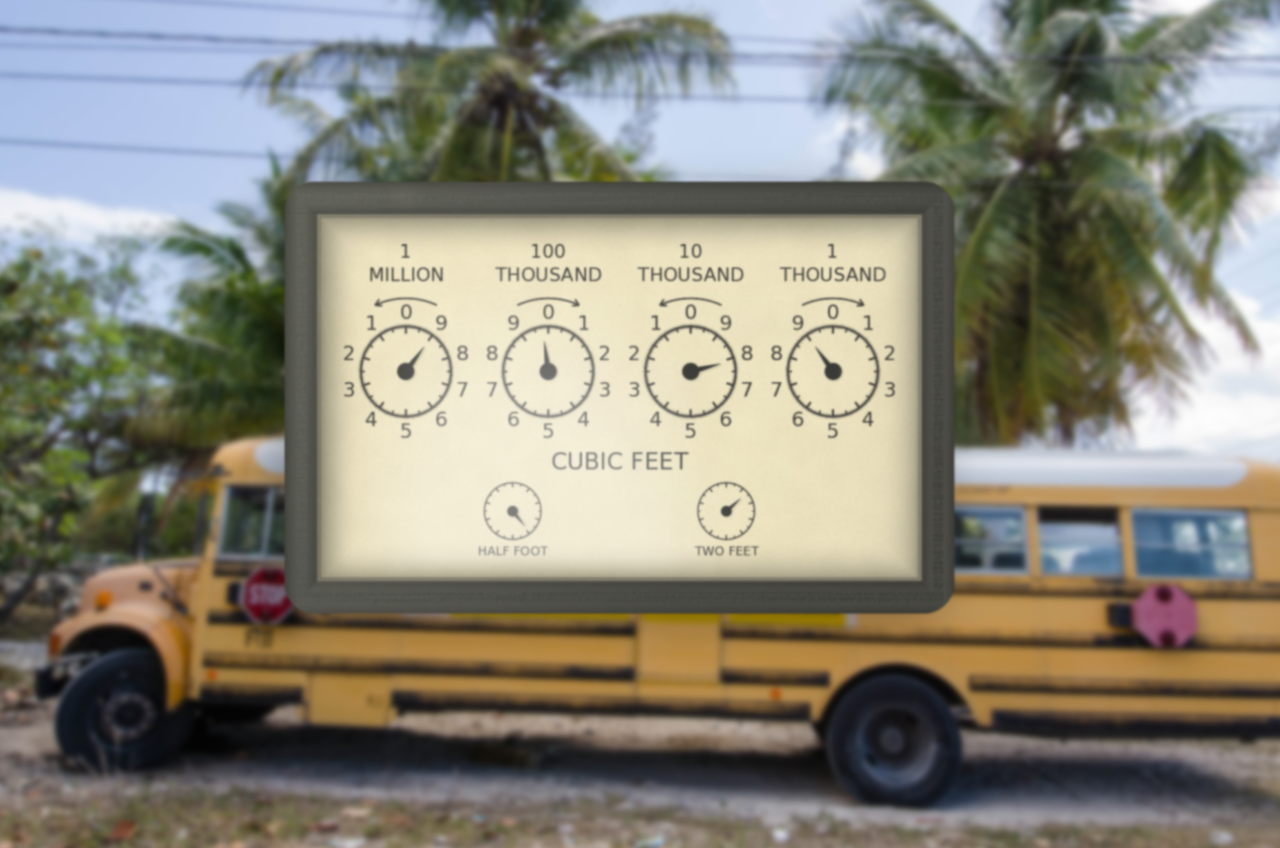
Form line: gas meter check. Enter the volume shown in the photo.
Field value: 897900 ft³
